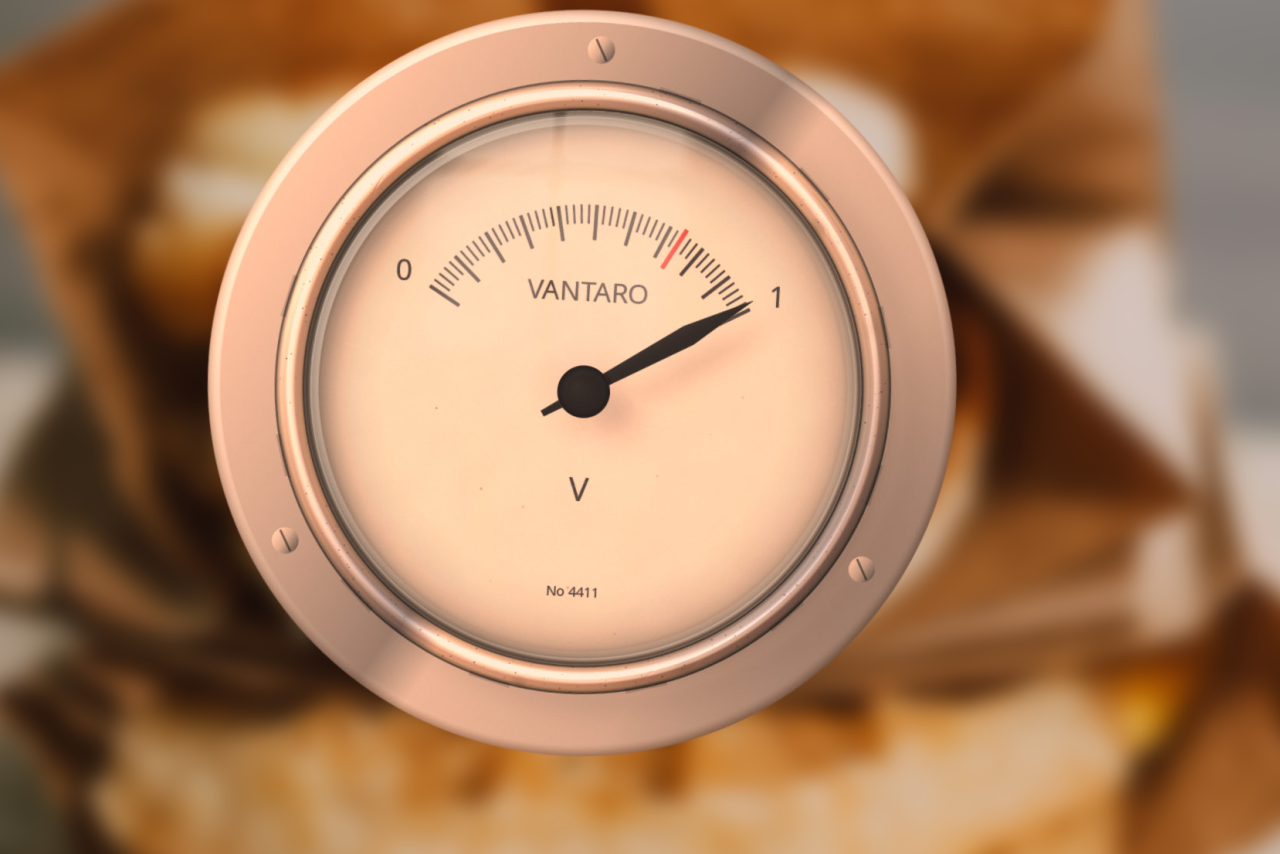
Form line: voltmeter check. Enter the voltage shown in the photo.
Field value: 0.98 V
